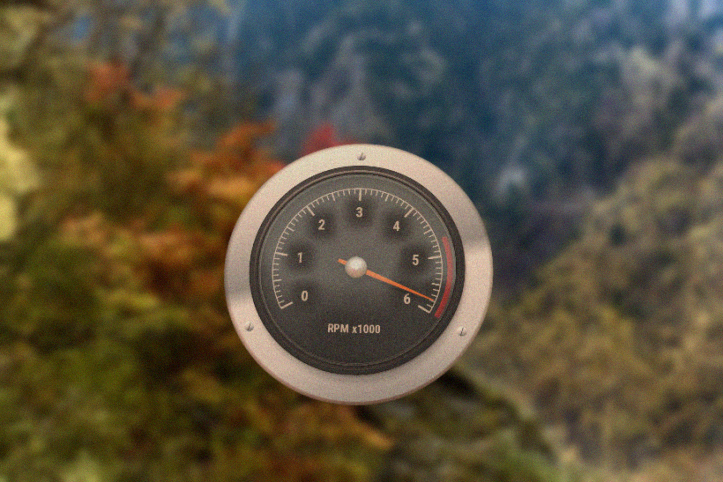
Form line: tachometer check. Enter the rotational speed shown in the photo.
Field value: 5800 rpm
